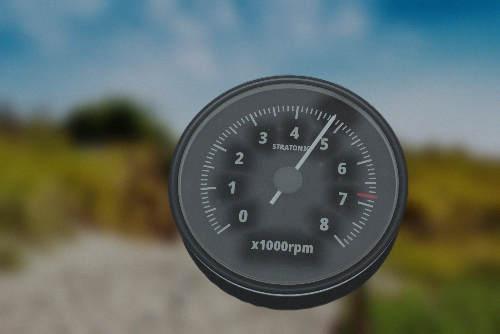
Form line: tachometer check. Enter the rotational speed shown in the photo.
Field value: 4800 rpm
